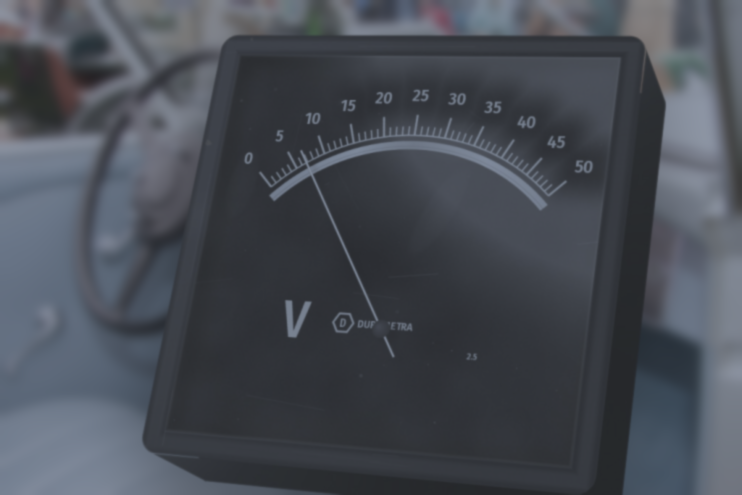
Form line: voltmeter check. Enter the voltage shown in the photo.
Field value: 7 V
